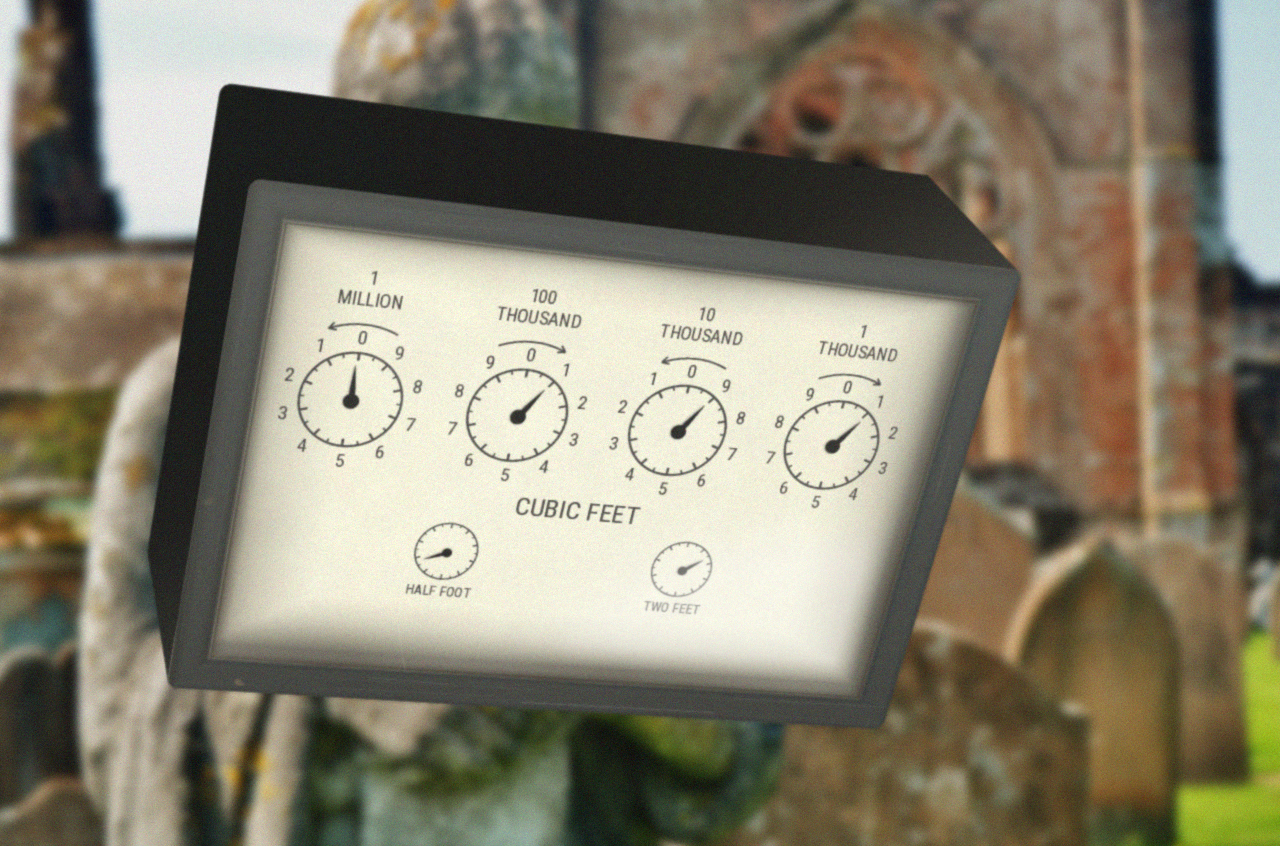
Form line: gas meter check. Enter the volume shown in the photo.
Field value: 9100 ft³
